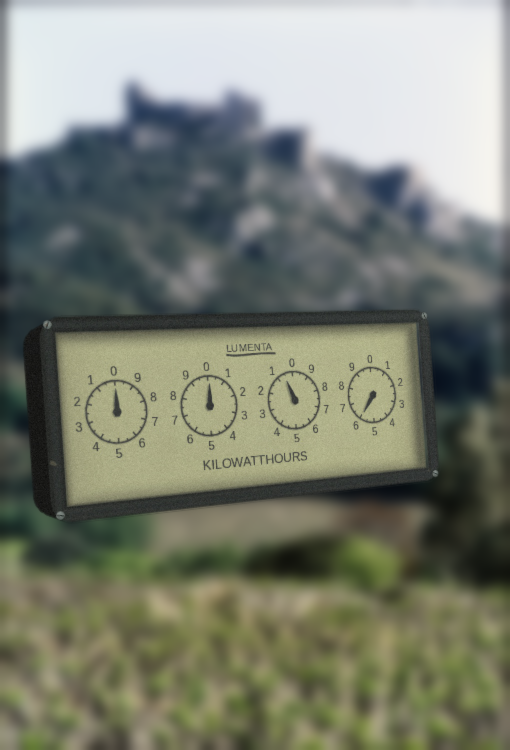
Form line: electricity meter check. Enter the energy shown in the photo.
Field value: 6 kWh
